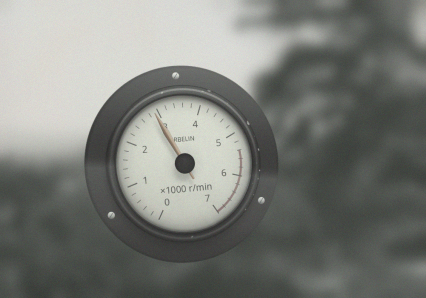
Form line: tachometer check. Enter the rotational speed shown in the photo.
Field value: 2900 rpm
